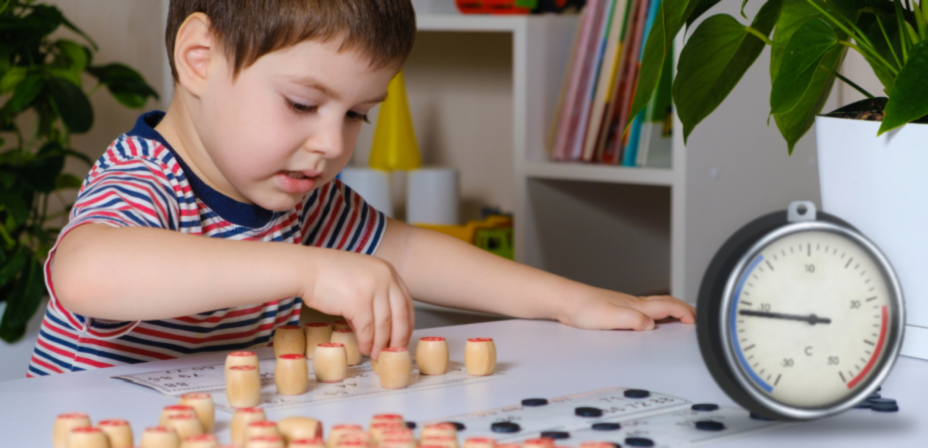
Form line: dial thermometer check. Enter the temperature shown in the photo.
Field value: -12 °C
